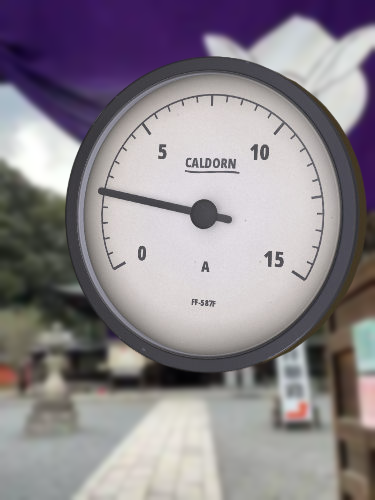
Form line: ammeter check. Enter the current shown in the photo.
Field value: 2.5 A
